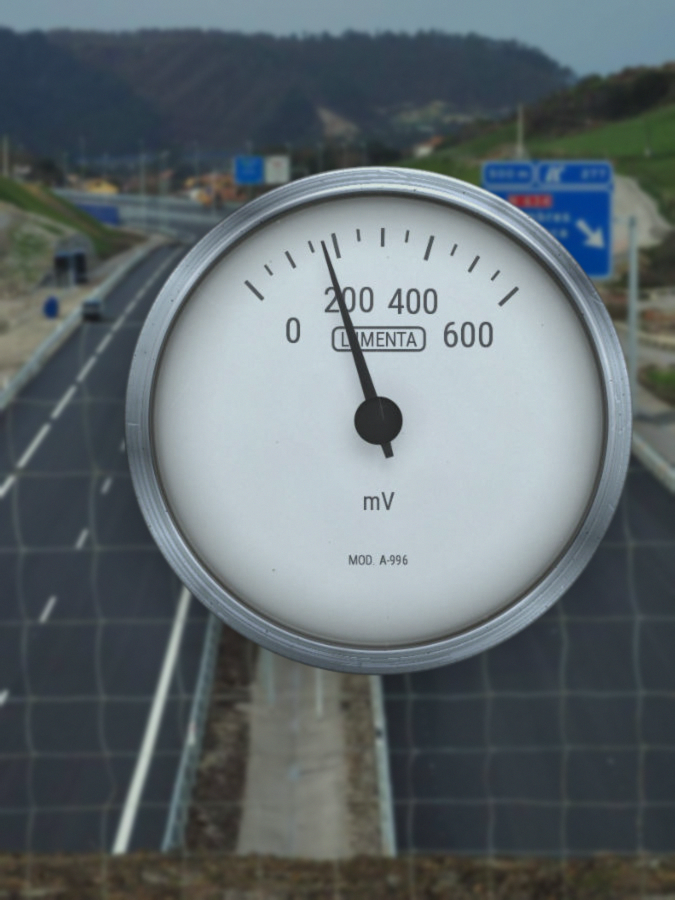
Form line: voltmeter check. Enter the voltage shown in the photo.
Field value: 175 mV
